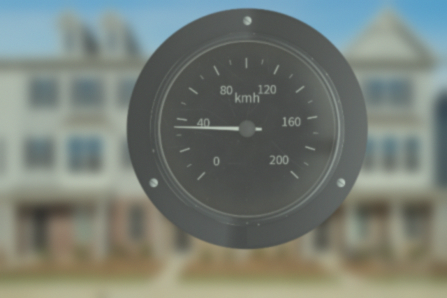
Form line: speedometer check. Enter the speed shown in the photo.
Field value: 35 km/h
